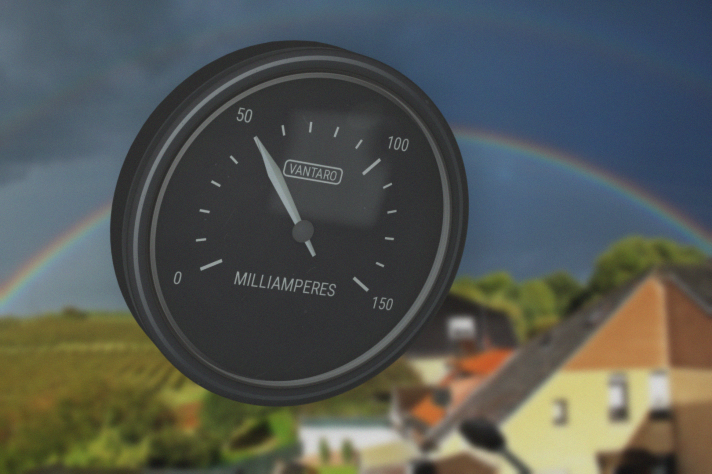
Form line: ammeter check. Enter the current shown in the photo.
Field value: 50 mA
